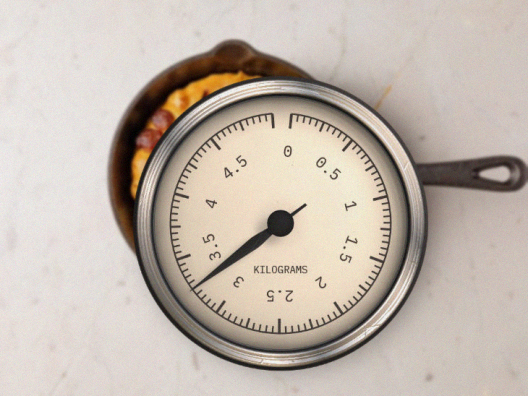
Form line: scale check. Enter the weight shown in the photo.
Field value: 3.25 kg
